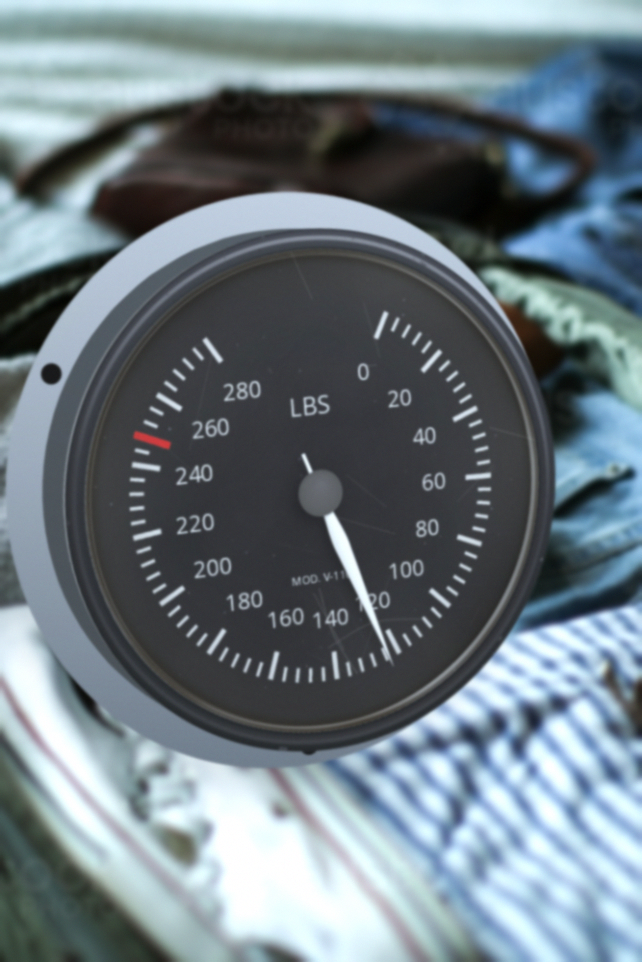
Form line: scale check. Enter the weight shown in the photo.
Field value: 124 lb
